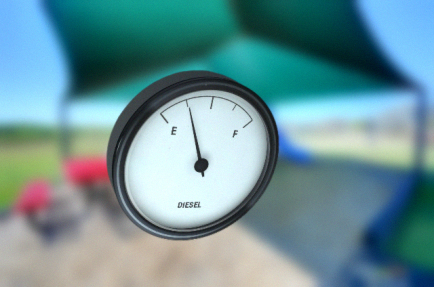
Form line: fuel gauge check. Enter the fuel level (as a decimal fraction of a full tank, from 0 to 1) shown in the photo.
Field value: 0.25
